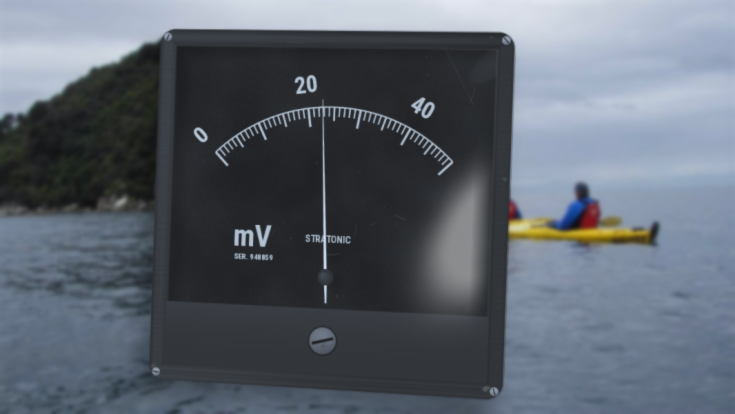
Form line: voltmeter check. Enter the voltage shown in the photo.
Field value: 23 mV
